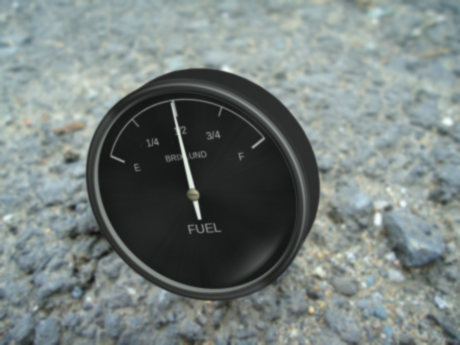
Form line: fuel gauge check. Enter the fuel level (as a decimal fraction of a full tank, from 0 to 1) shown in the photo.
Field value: 0.5
